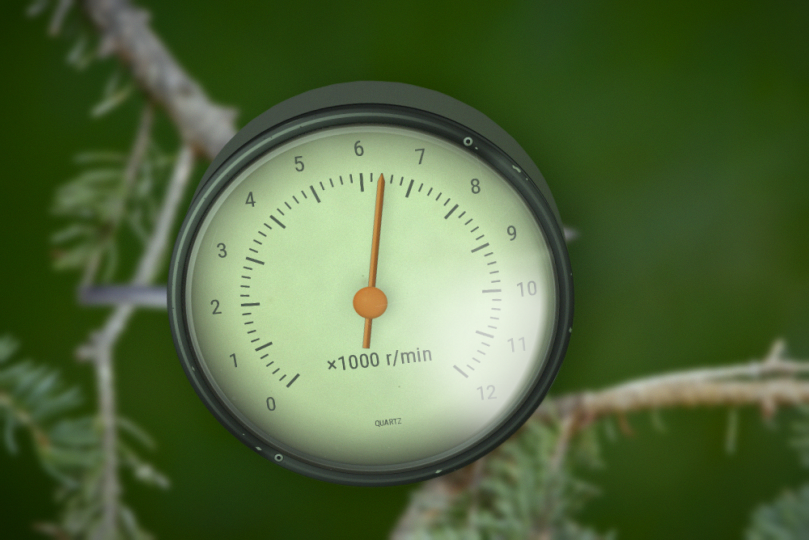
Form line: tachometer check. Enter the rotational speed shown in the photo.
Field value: 6400 rpm
